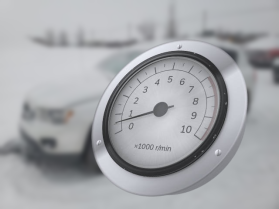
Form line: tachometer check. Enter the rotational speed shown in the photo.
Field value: 500 rpm
